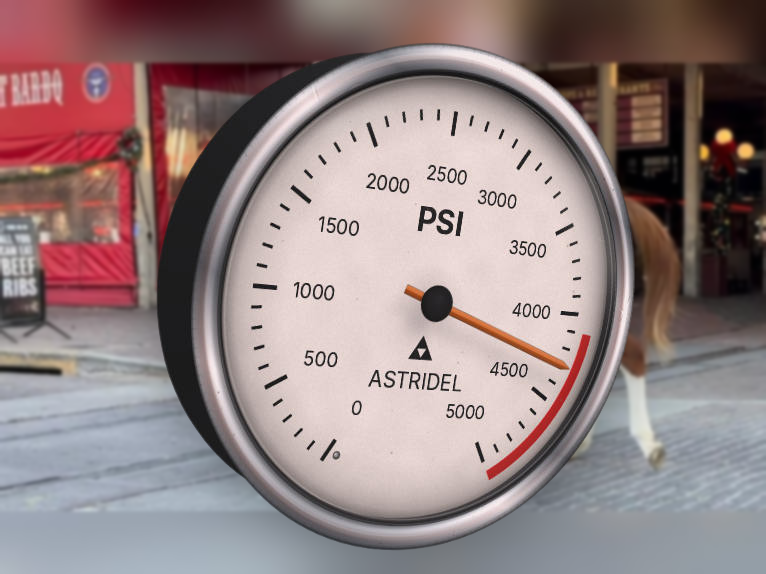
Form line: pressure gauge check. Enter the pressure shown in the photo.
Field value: 4300 psi
